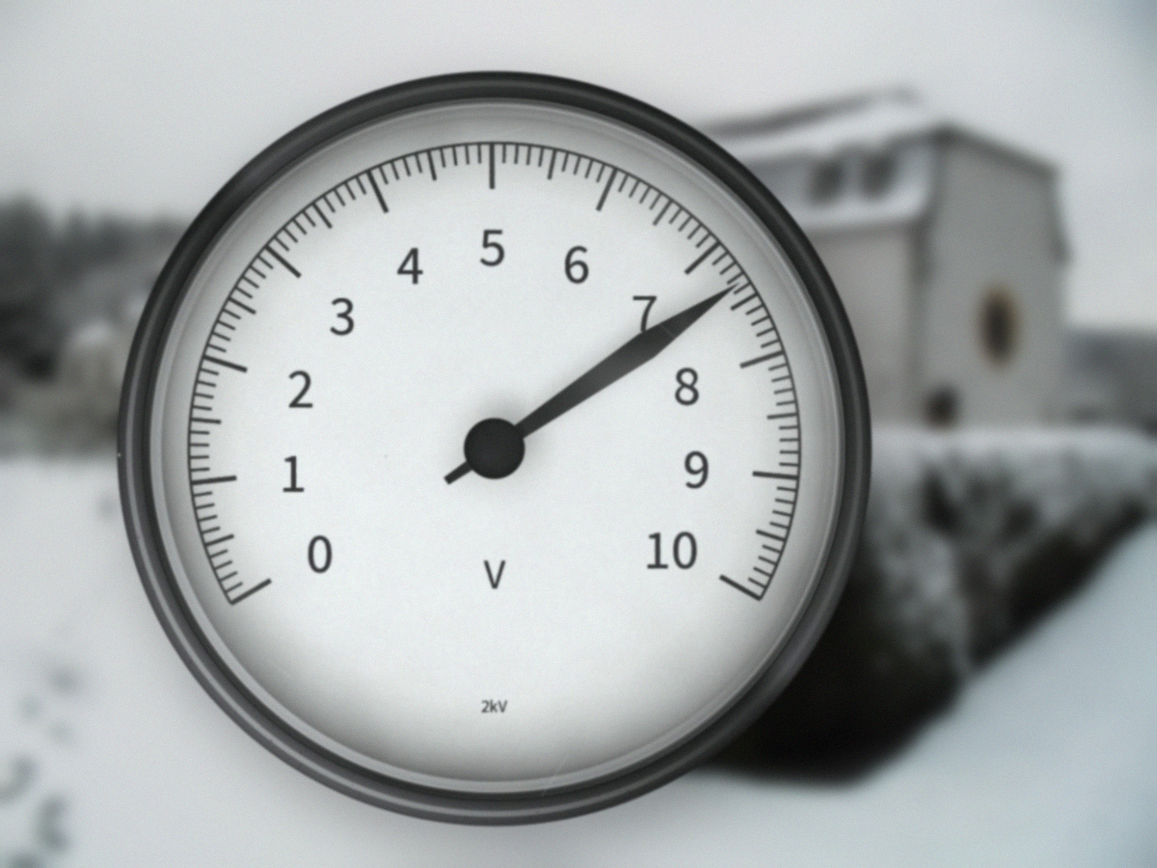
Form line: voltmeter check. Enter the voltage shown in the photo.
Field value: 7.35 V
